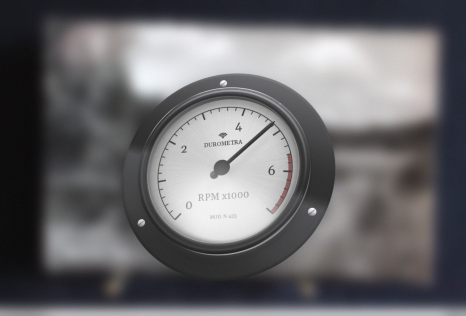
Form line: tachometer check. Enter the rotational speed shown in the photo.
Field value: 4800 rpm
